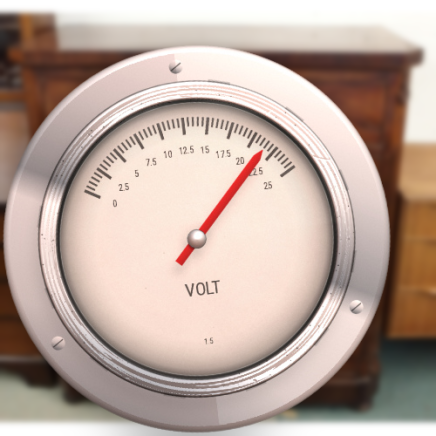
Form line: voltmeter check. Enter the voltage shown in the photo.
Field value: 21.5 V
